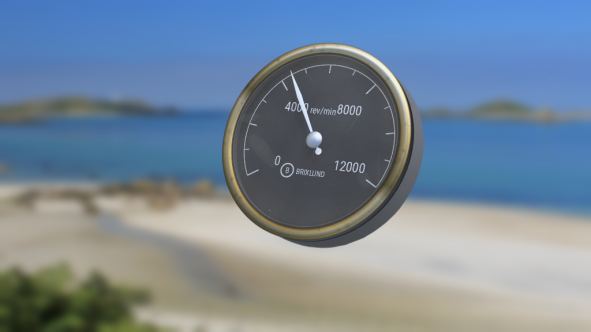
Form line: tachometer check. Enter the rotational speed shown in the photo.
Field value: 4500 rpm
